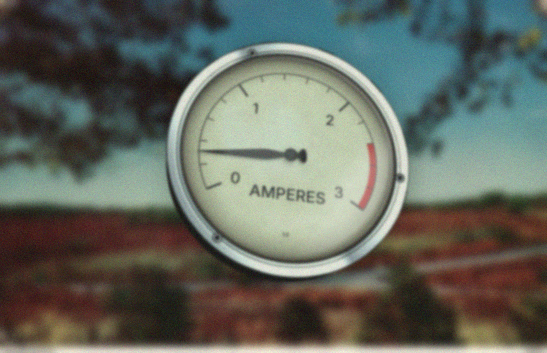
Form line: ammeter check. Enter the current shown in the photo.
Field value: 0.3 A
